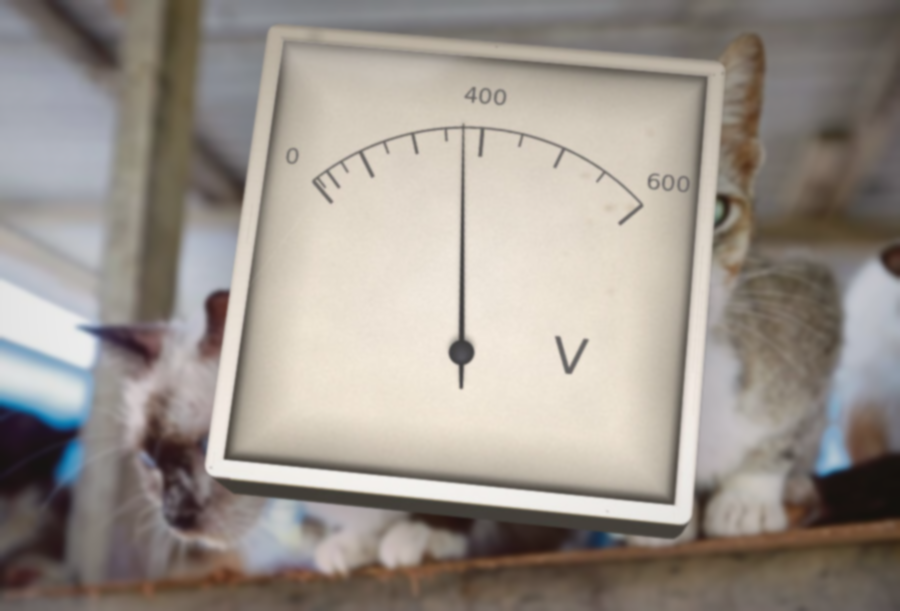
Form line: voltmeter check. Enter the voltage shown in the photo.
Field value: 375 V
